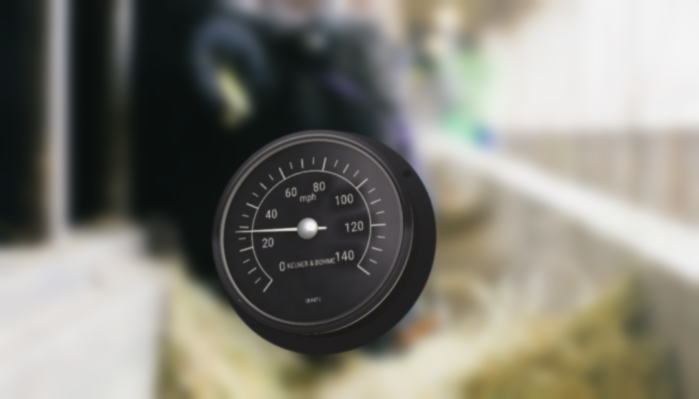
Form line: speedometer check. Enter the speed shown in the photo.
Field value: 27.5 mph
